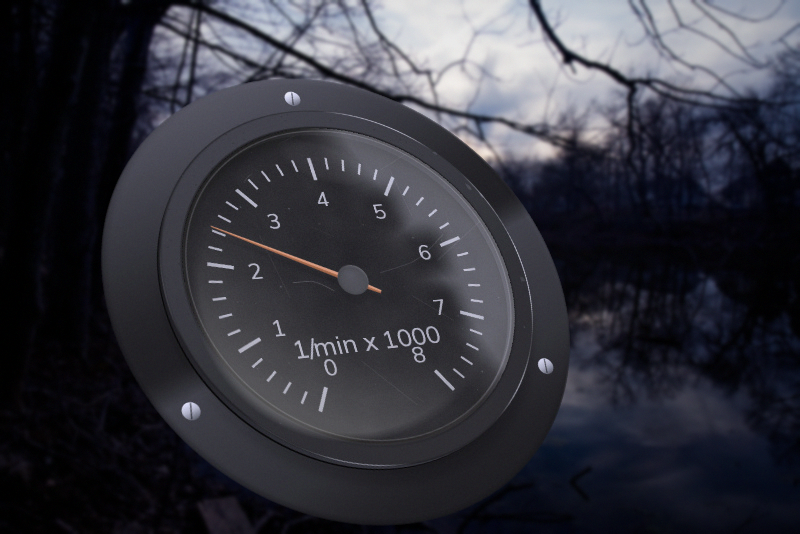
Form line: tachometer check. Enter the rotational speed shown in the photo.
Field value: 2400 rpm
